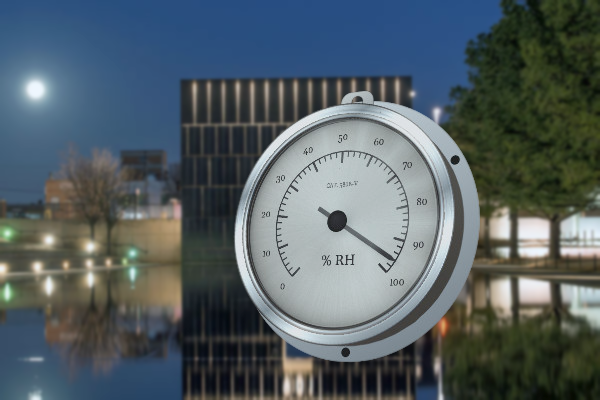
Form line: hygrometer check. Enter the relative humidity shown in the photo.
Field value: 96 %
